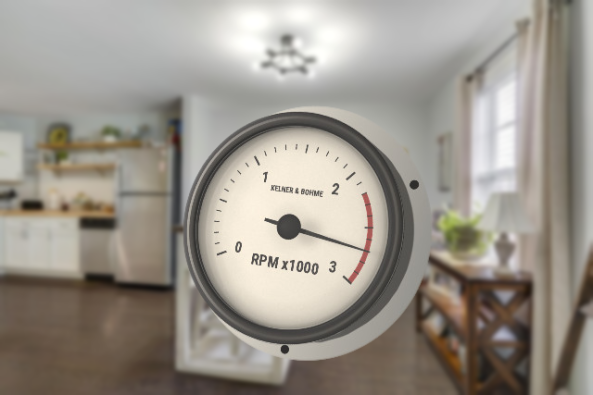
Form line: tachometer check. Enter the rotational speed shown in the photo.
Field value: 2700 rpm
